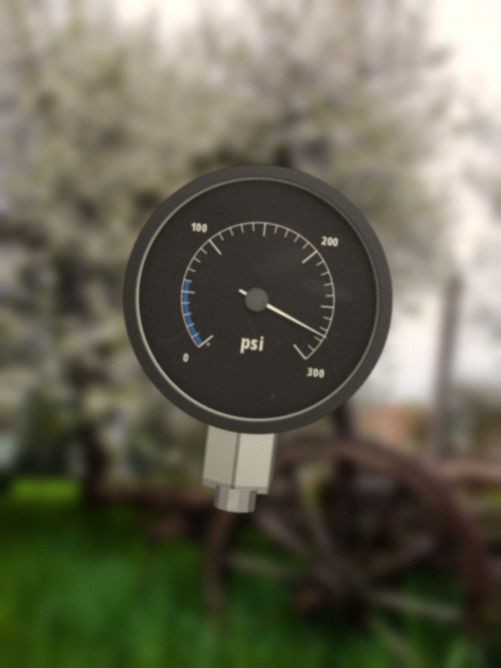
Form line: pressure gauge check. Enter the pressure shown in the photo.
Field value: 275 psi
